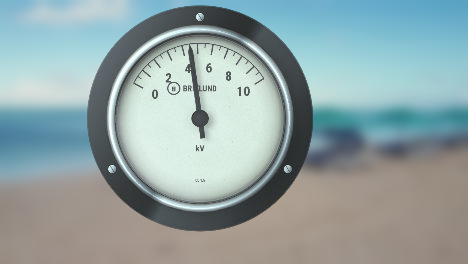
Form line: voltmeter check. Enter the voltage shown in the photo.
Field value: 4.5 kV
